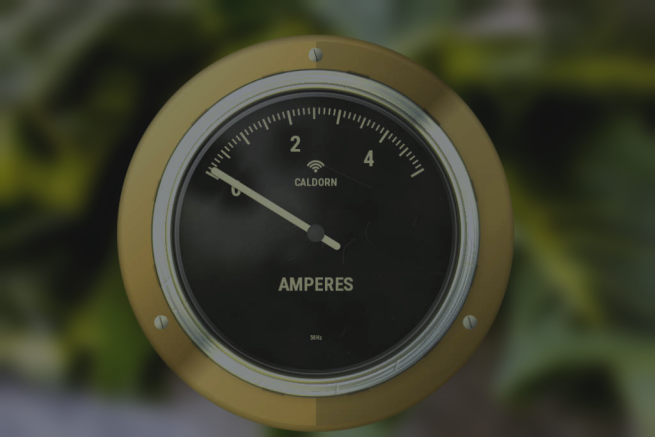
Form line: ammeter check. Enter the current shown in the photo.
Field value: 0.1 A
